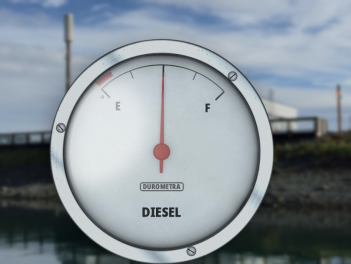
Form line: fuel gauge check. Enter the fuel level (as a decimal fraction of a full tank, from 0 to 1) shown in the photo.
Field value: 0.5
